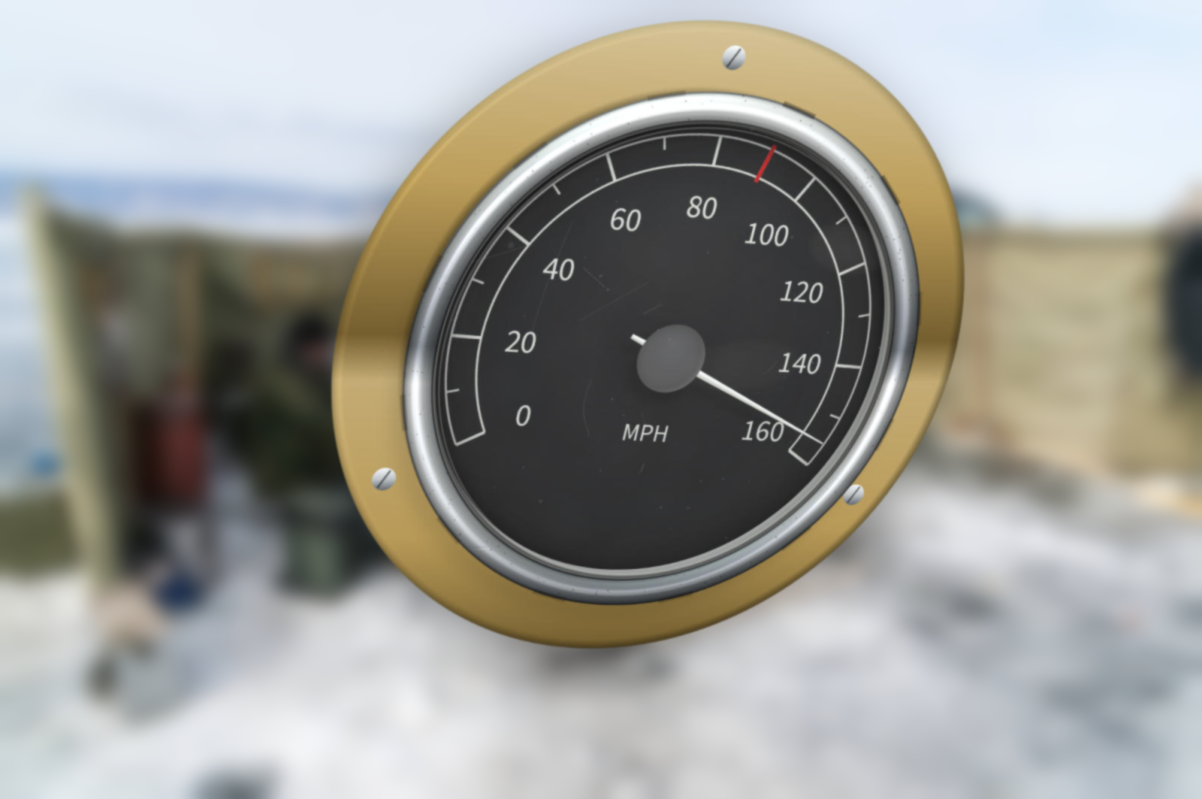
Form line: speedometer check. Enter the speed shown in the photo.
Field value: 155 mph
